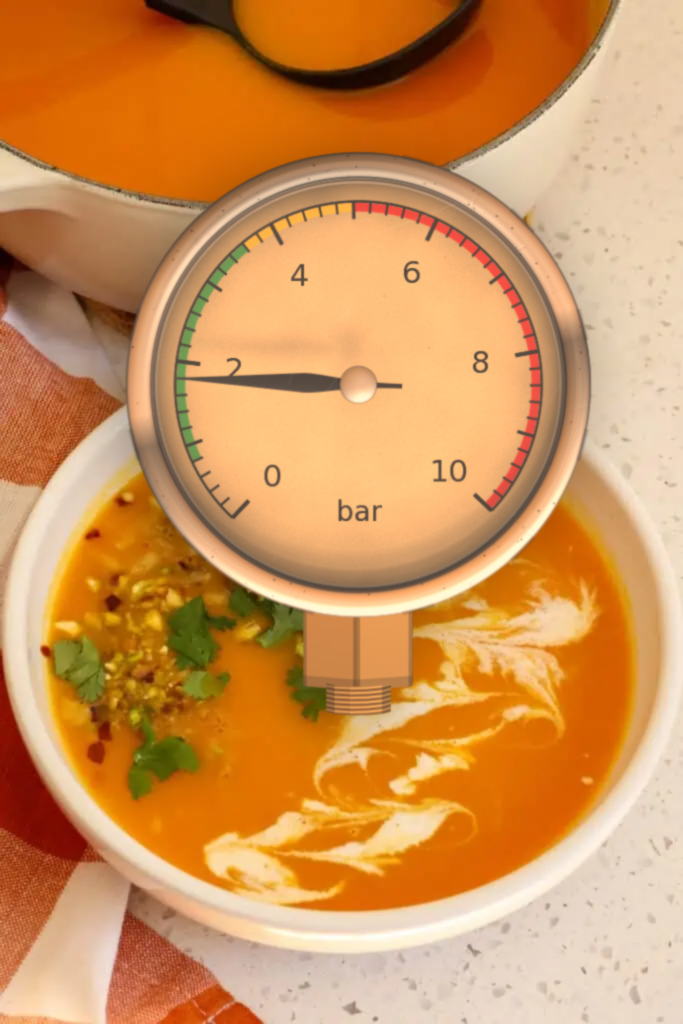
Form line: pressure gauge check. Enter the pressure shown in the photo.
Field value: 1.8 bar
